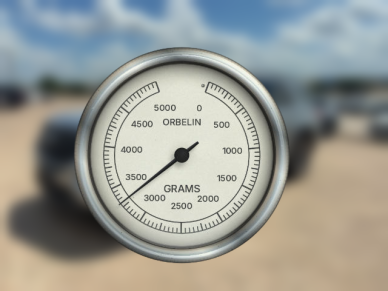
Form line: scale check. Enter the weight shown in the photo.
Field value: 3300 g
